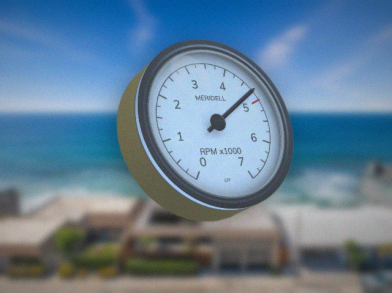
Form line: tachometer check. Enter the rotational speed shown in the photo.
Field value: 4750 rpm
